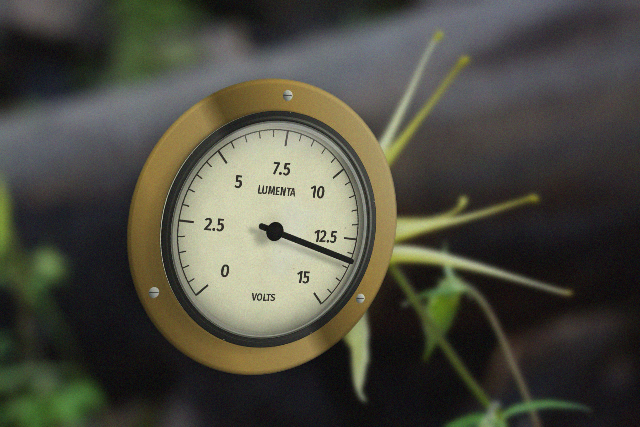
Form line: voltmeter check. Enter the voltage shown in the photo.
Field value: 13.25 V
